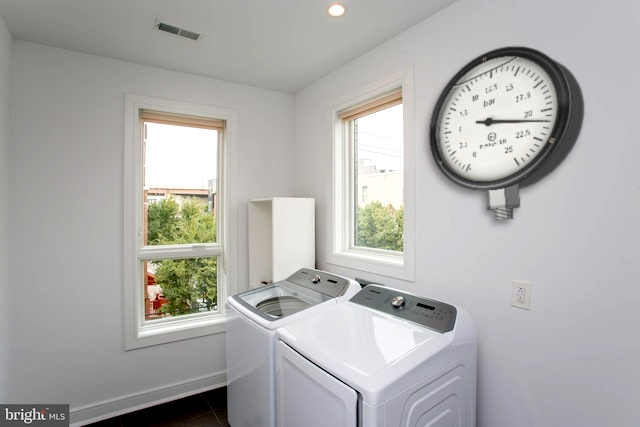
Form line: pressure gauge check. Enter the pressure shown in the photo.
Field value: 21 bar
